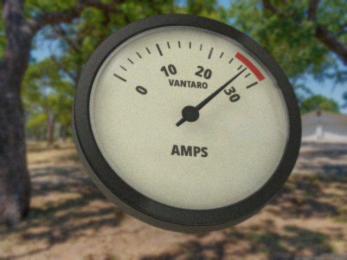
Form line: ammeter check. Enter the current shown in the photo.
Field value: 27 A
